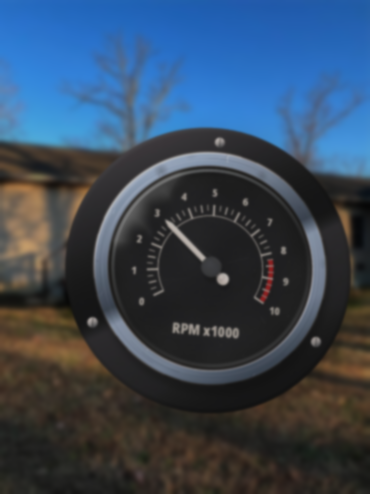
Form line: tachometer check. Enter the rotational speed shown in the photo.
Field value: 3000 rpm
